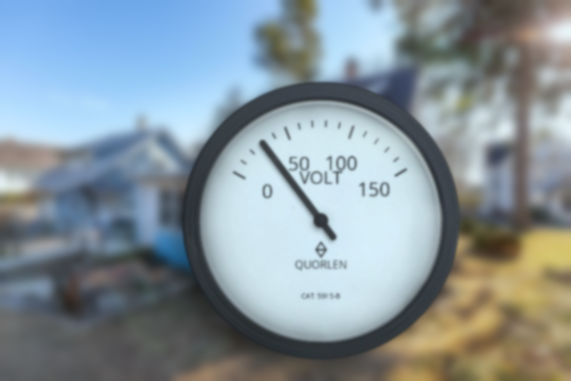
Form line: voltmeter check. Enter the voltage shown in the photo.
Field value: 30 V
